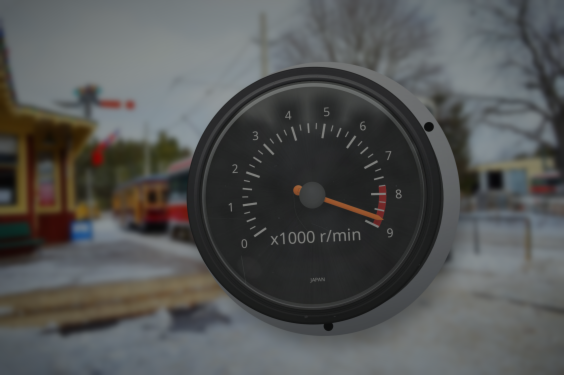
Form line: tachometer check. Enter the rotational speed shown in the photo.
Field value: 8750 rpm
